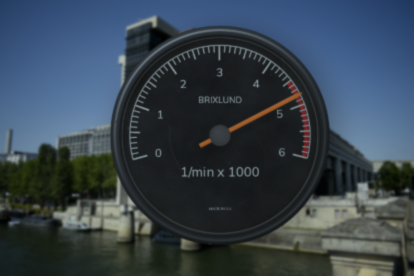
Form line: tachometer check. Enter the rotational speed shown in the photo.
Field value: 4800 rpm
